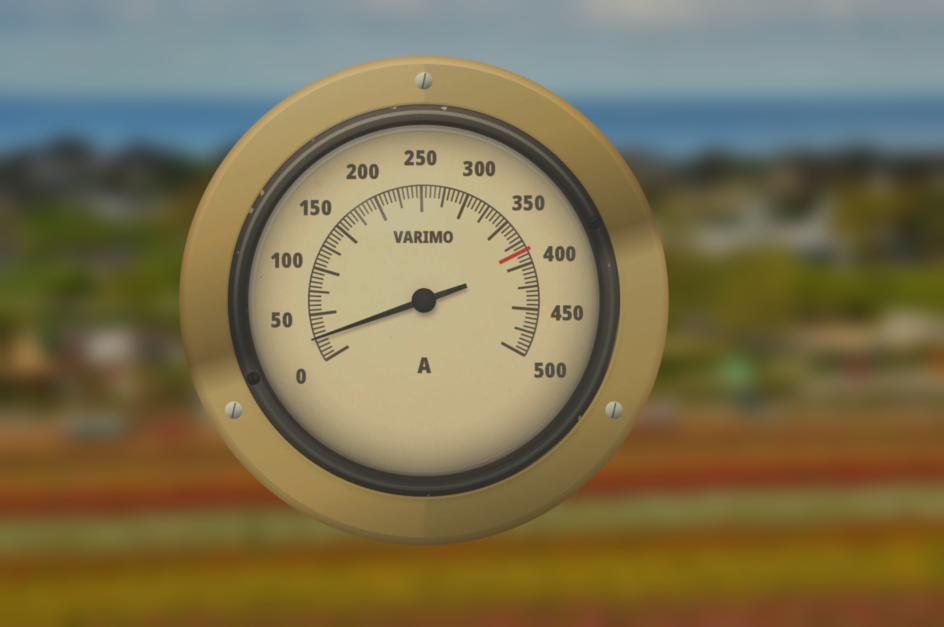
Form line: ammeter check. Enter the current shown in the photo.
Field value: 25 A
